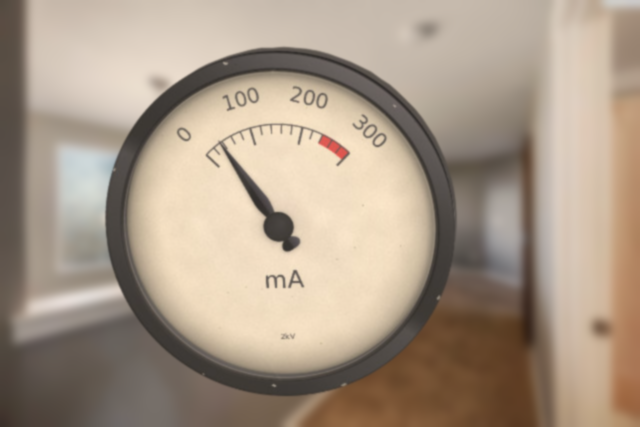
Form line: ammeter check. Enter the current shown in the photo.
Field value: 40 mA
